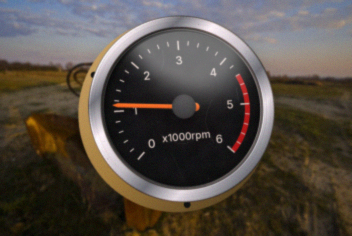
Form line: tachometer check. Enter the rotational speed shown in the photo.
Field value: 1100 rpm
